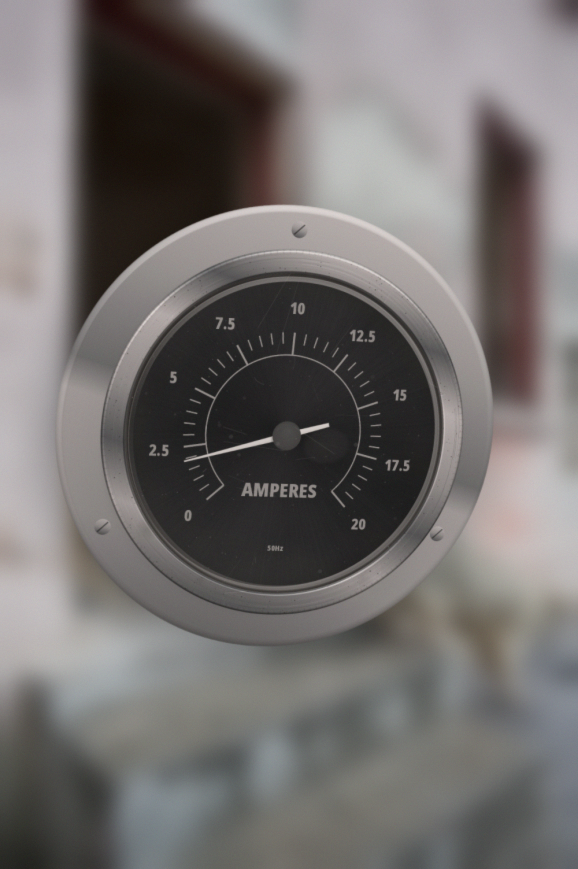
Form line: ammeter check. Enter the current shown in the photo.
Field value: 2 A
